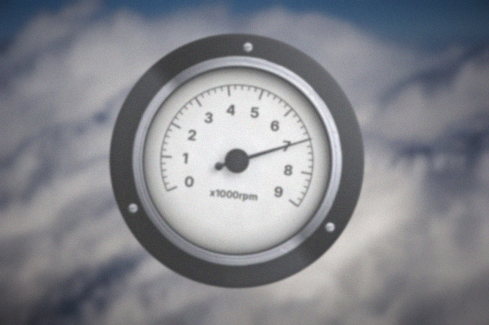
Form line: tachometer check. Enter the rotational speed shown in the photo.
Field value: 7000 rpm
